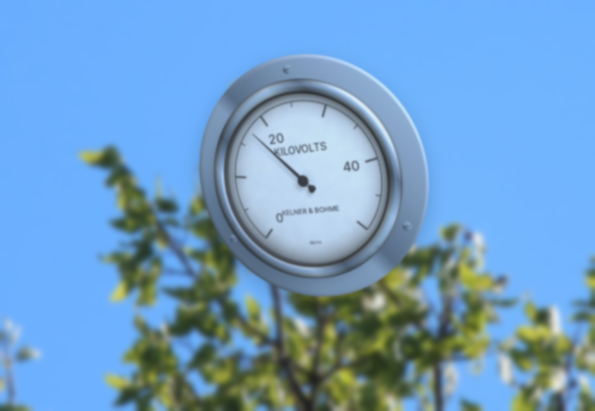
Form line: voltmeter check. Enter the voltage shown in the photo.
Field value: 17.5 kV
